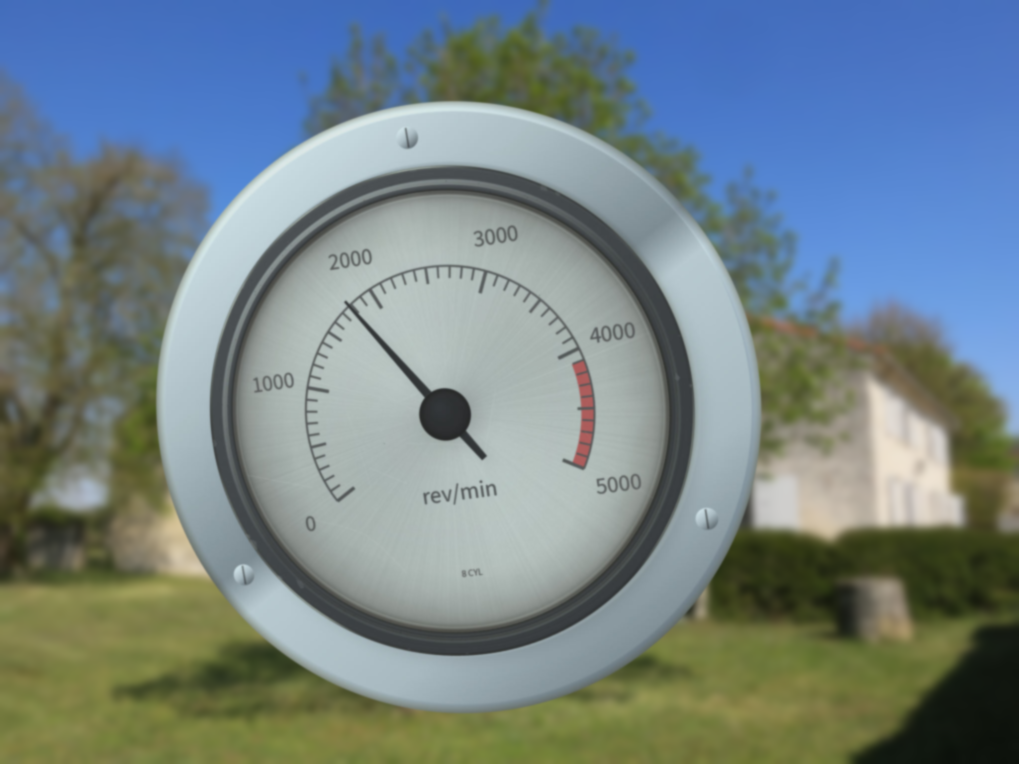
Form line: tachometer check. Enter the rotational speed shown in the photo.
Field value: 1800 rpm
